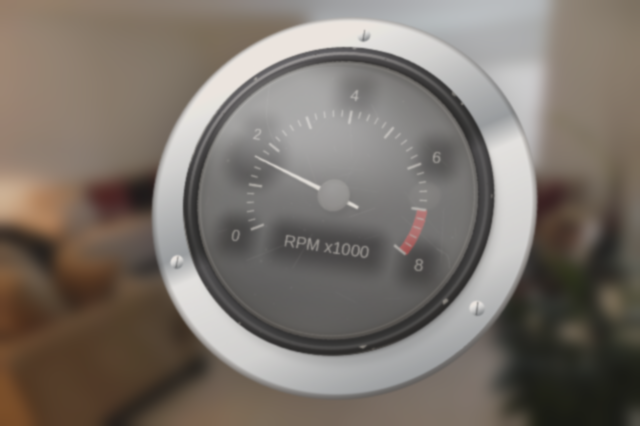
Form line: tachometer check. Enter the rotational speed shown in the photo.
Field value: 1600 rpm
